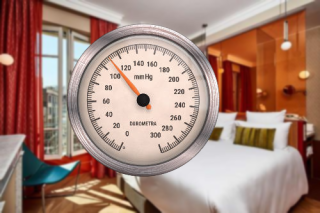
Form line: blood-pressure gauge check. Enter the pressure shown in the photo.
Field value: 110 mmHg
